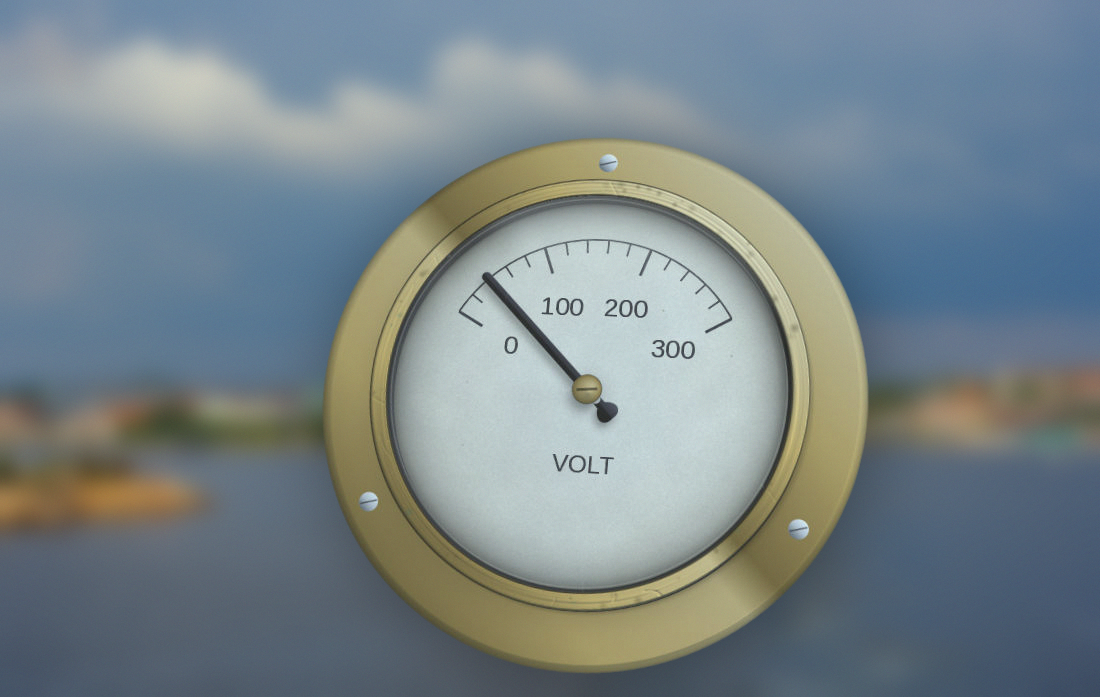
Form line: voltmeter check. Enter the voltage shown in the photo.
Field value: 40 V
